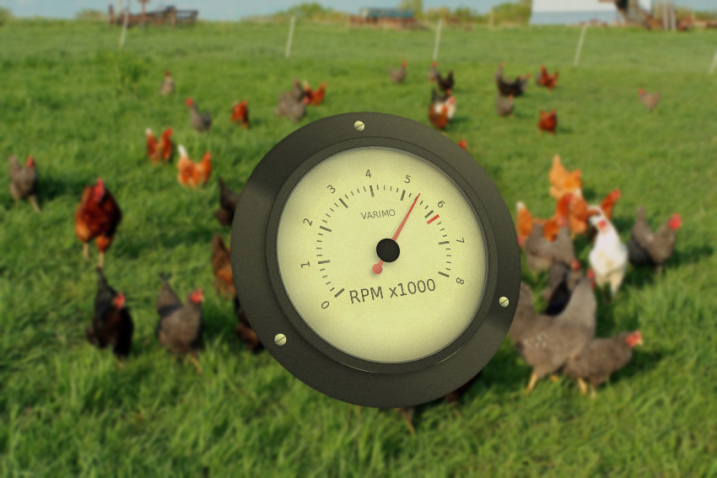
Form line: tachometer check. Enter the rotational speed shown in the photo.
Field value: 5400 rpm
